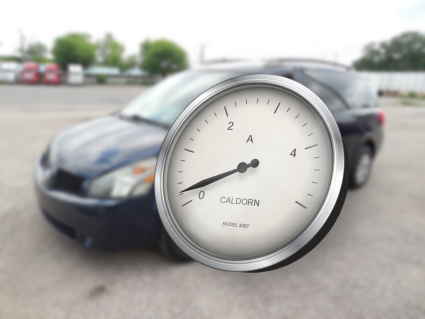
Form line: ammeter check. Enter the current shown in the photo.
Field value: 0.2 A
